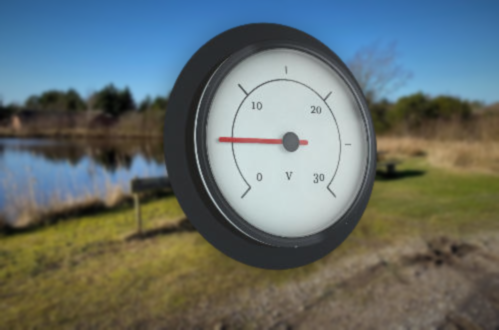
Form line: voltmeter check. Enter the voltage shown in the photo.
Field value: 5 V
